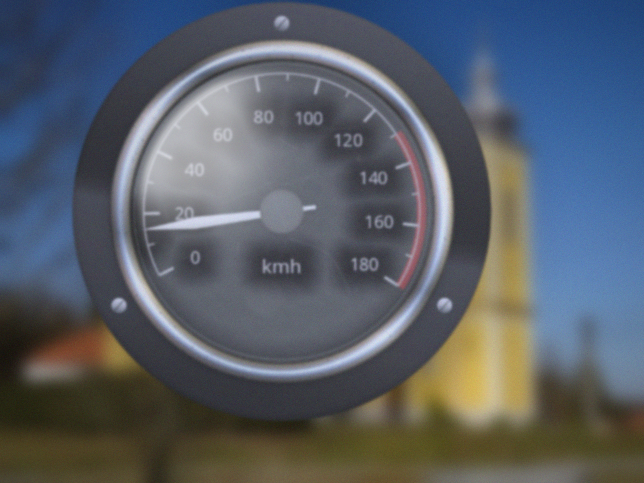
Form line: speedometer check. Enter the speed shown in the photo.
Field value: 15 km/h
